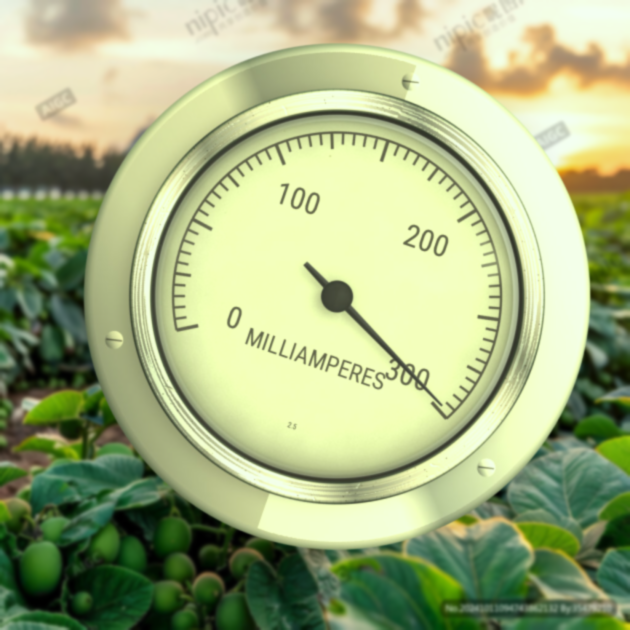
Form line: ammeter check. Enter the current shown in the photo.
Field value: 297.5 mA
